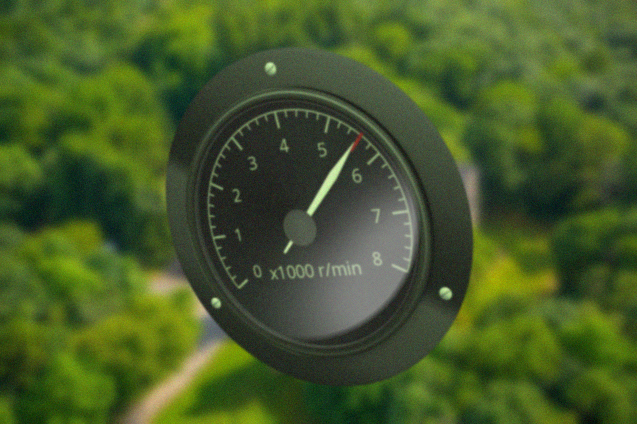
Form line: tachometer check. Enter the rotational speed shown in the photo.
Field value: 5600 rpm
